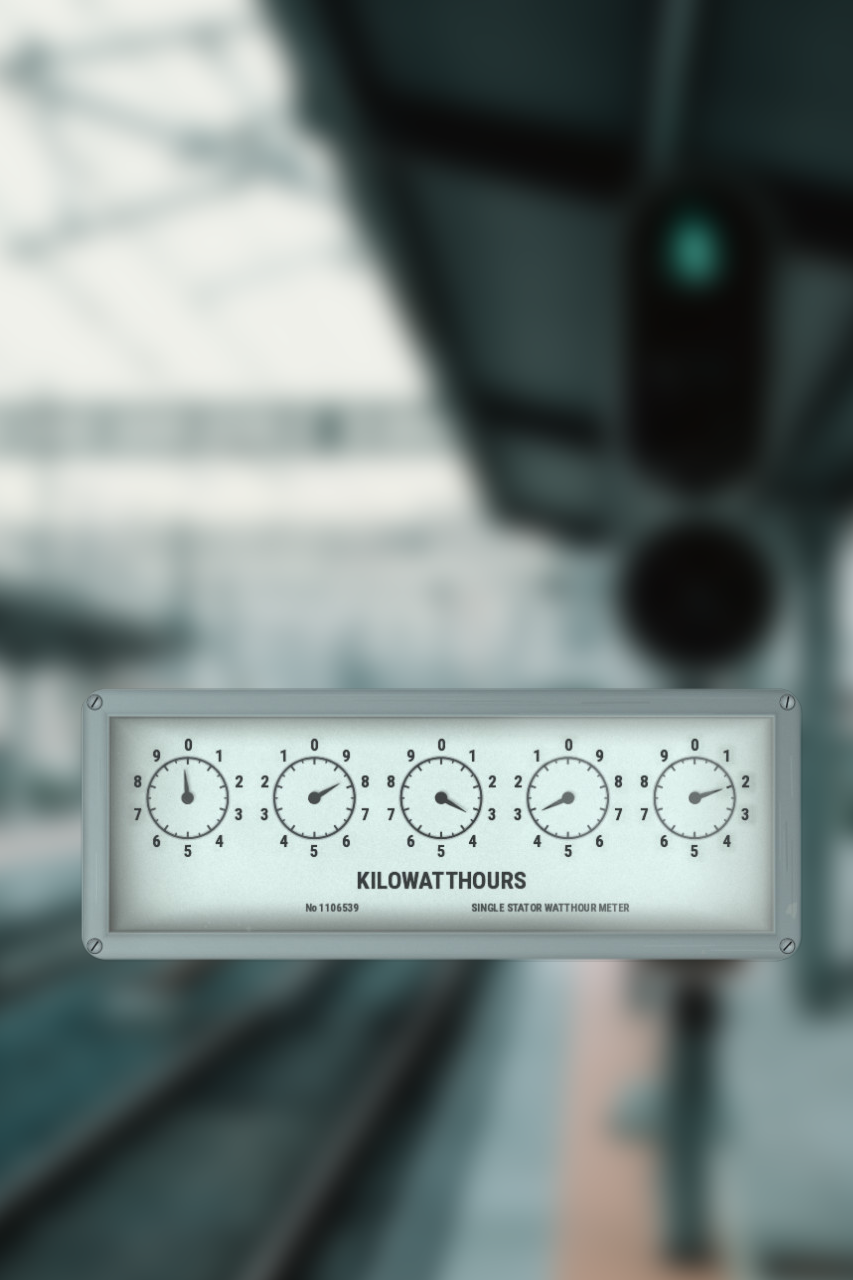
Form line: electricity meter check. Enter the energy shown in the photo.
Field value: 98332 kWh
